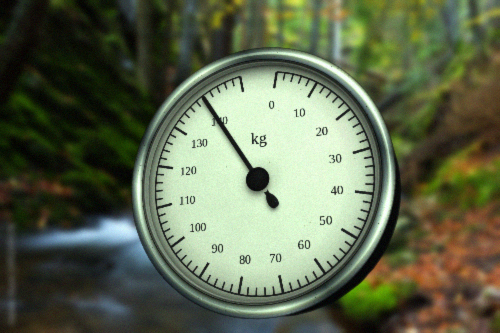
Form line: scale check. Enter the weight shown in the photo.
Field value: 140 kg
